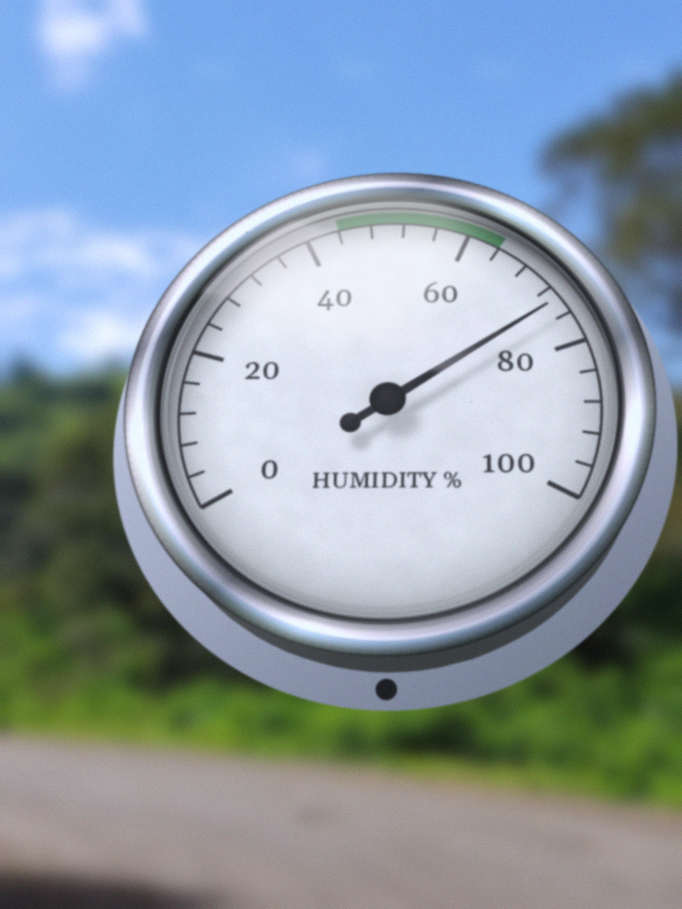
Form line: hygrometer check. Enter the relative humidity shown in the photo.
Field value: 74 %
